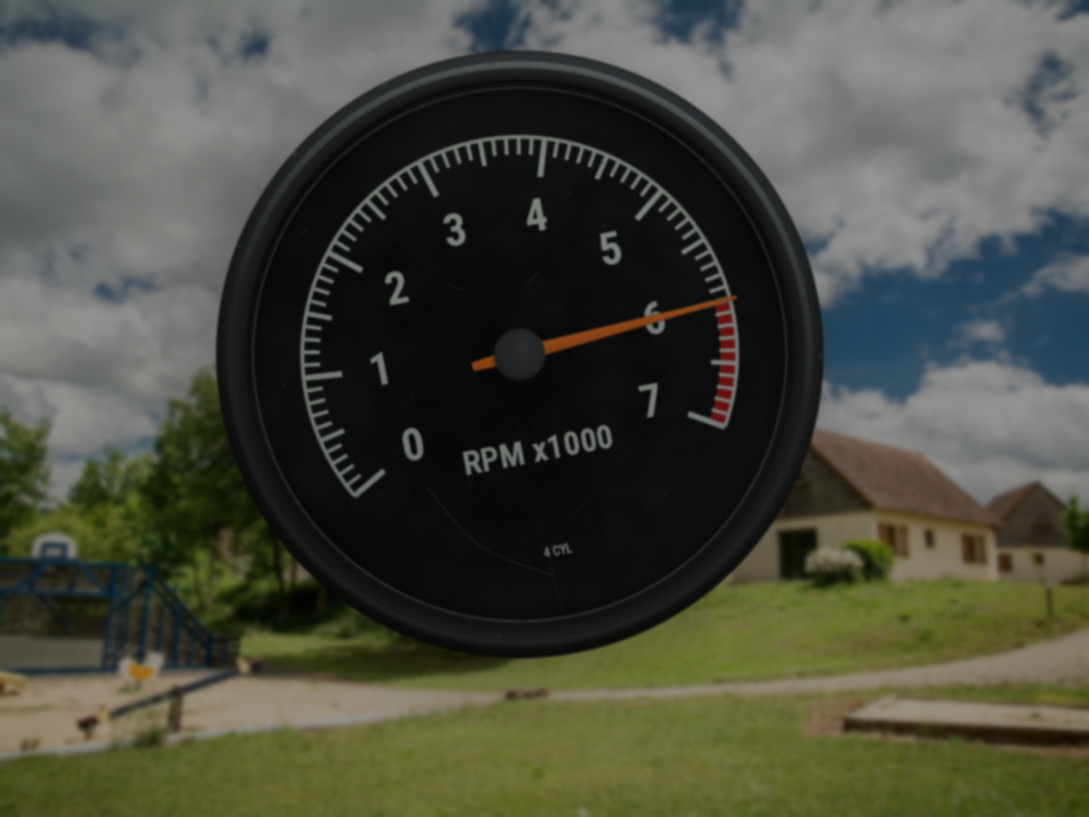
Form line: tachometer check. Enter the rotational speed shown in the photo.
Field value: 6000 rpm
